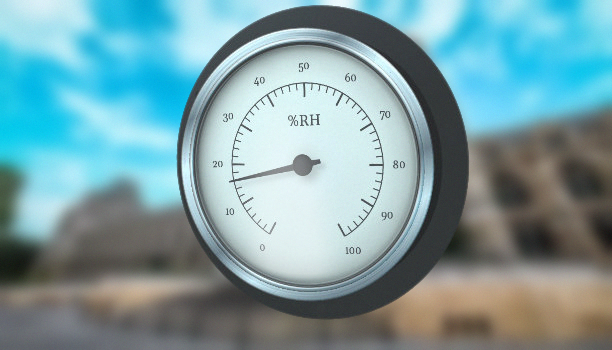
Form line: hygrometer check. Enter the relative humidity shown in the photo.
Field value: 16 %
